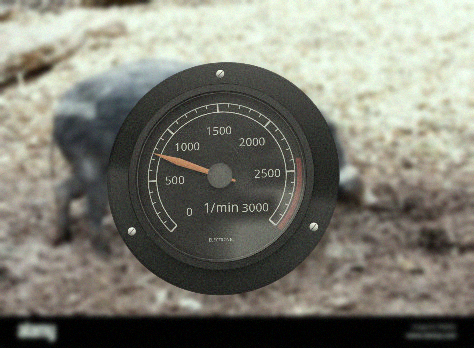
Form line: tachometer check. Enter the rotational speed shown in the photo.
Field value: 750 rpm
